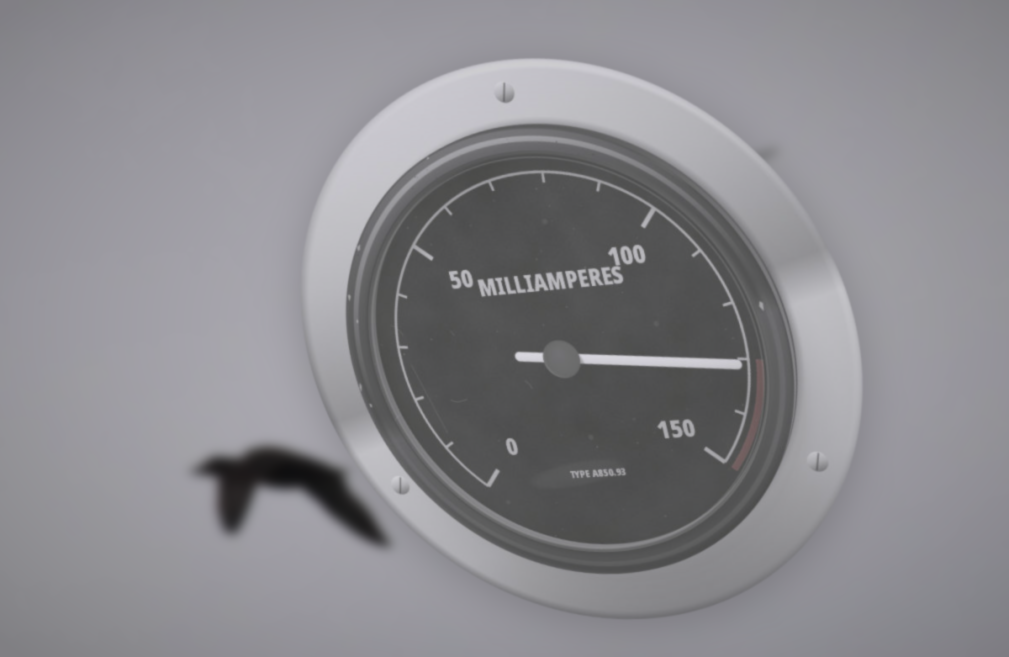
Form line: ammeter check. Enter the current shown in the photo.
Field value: 130 mA
